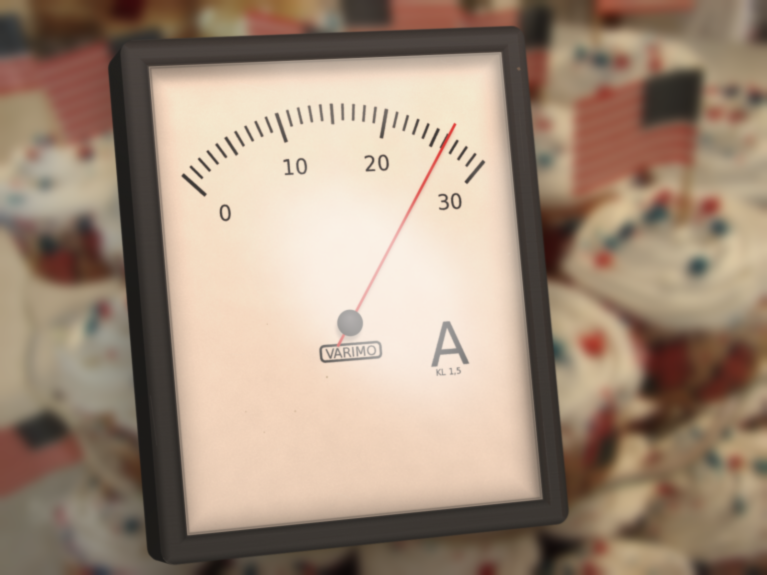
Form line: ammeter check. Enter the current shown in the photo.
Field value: 26 A
